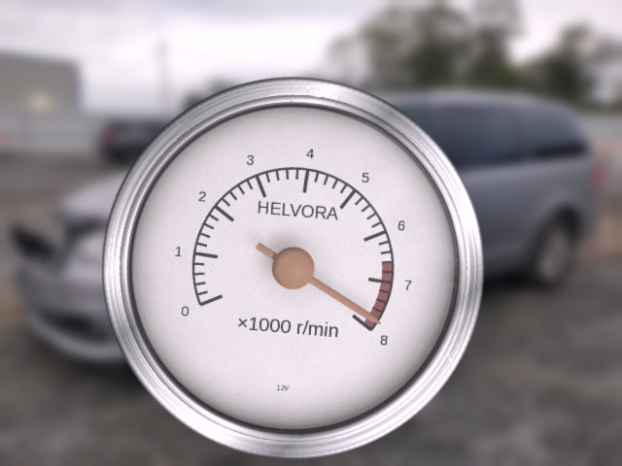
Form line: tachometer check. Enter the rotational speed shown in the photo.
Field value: 7800 rpm
